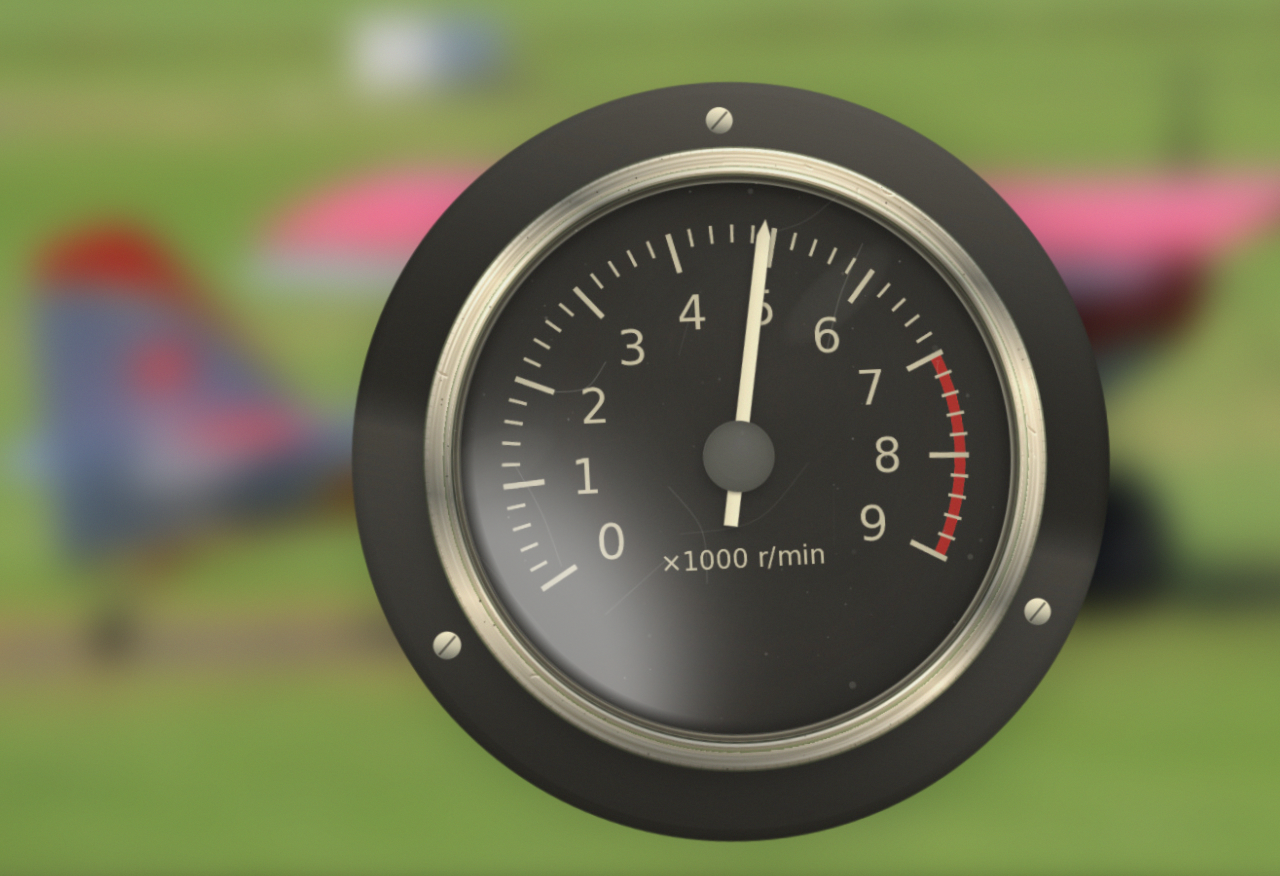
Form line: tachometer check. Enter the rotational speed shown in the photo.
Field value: 4900 rpm
